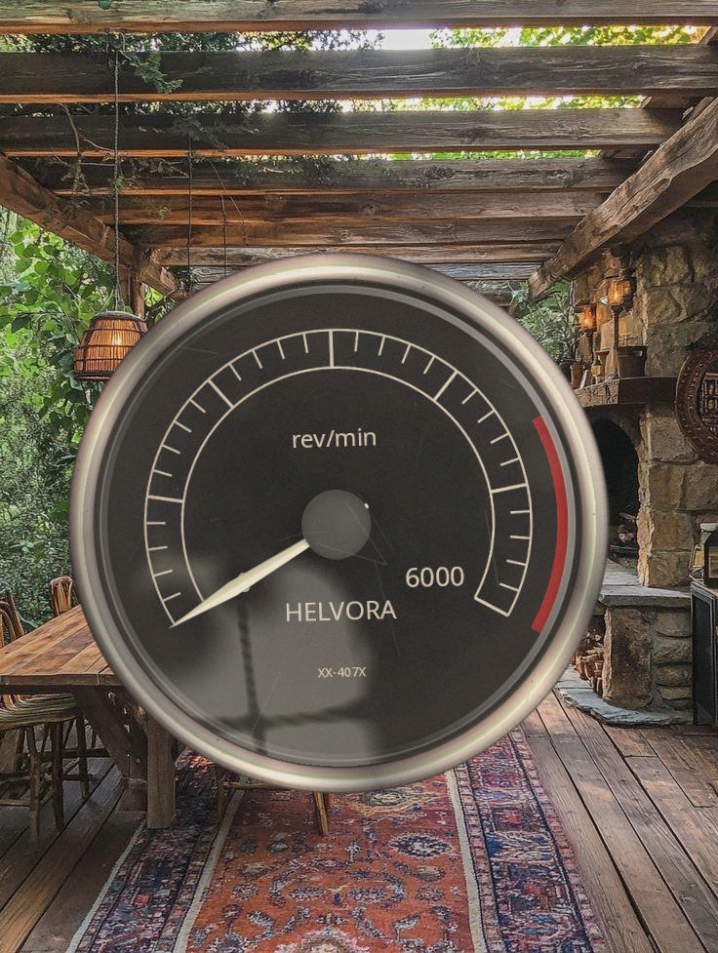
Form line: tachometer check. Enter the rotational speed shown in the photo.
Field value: 0 rpm
